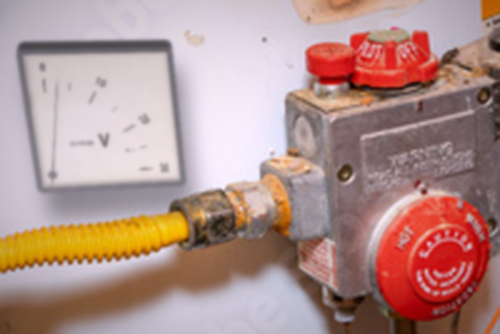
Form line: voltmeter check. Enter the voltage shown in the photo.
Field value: 2.5 V
